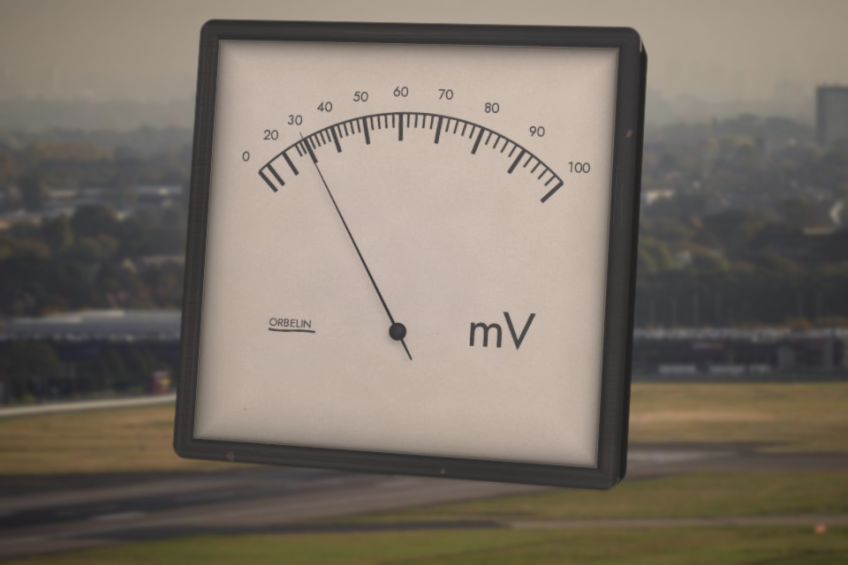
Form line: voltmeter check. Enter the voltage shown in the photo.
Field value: 30 mV
